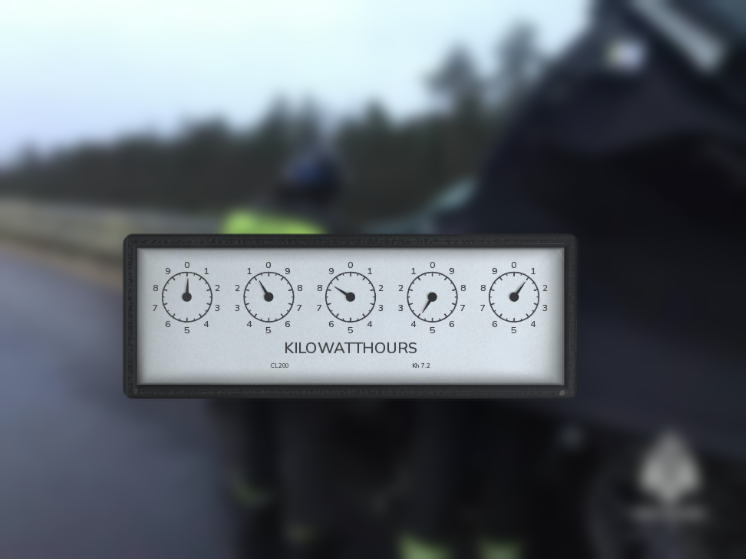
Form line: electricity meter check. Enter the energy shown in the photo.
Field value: 841 kWh
